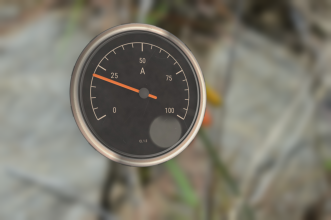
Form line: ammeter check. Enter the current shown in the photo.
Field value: 20 A
